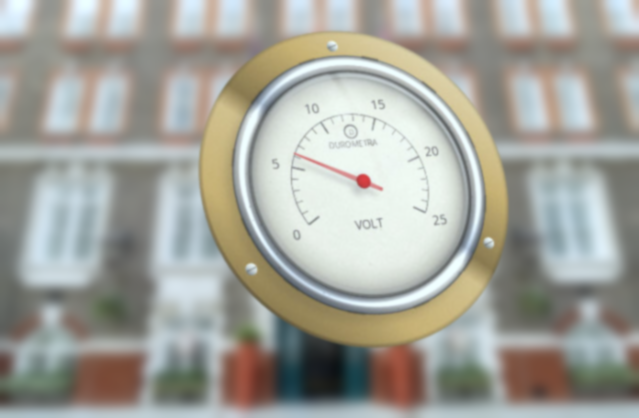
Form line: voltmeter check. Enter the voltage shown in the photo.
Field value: 6 V
